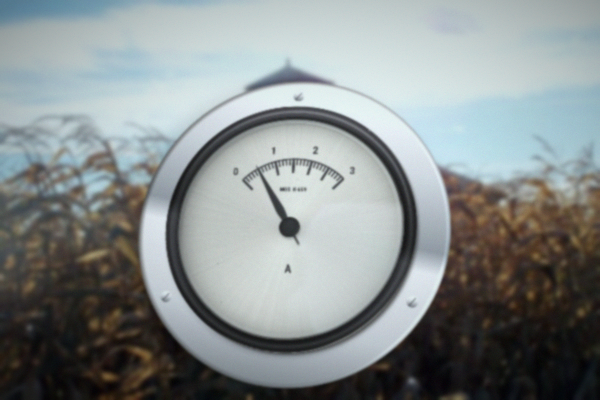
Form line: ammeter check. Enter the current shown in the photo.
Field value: 0.5 A
